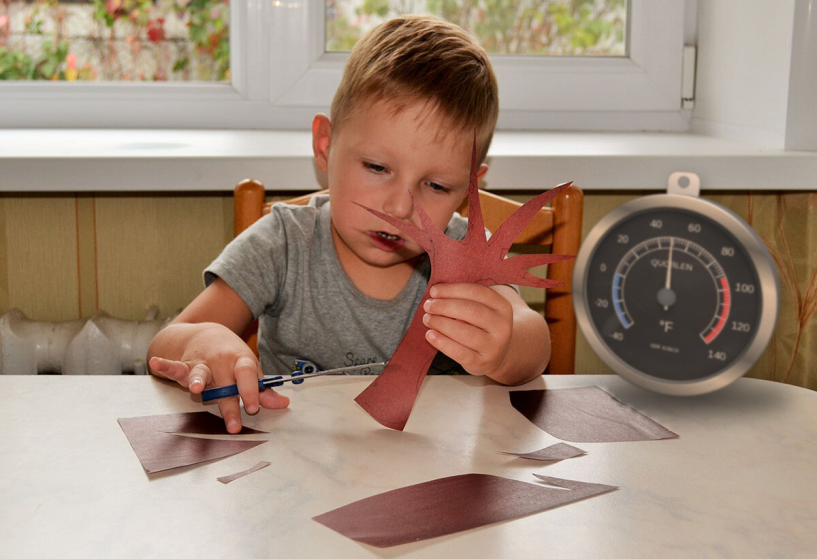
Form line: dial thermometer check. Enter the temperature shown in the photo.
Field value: 50 °F
